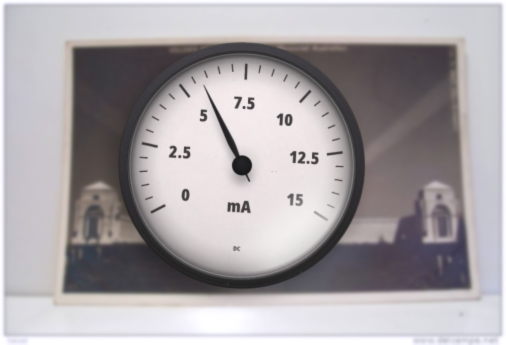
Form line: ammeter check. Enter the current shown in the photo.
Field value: 5.75 mA
